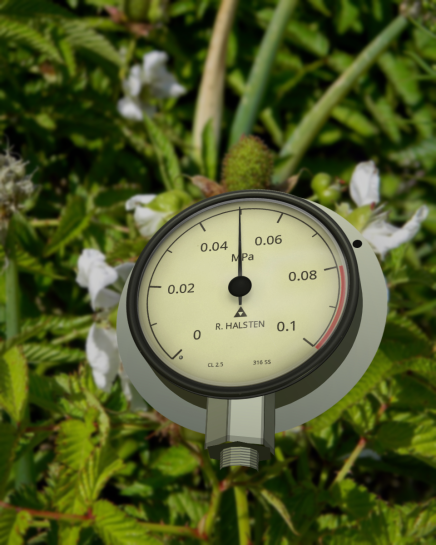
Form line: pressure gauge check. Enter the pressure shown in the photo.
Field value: 0.05 MPa
